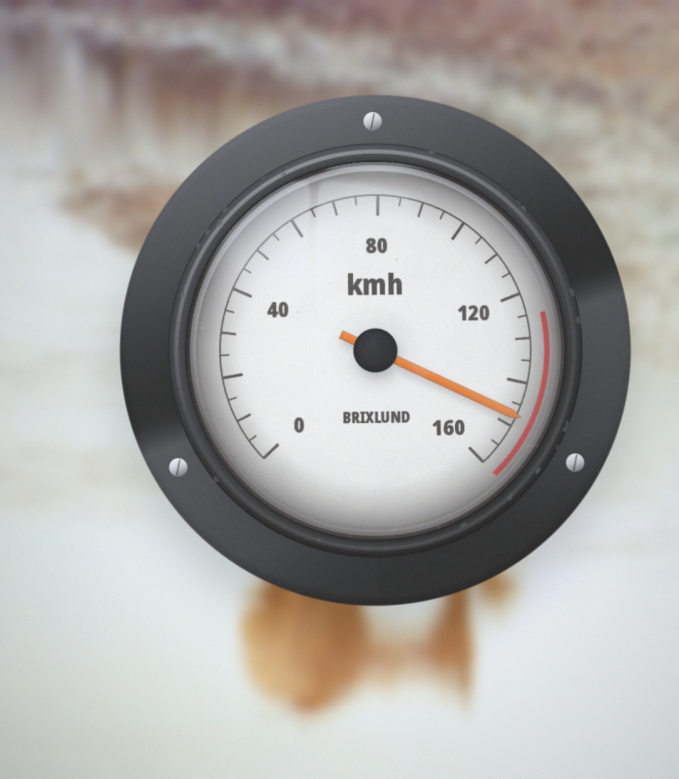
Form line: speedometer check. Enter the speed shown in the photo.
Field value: 147.5 km/h
